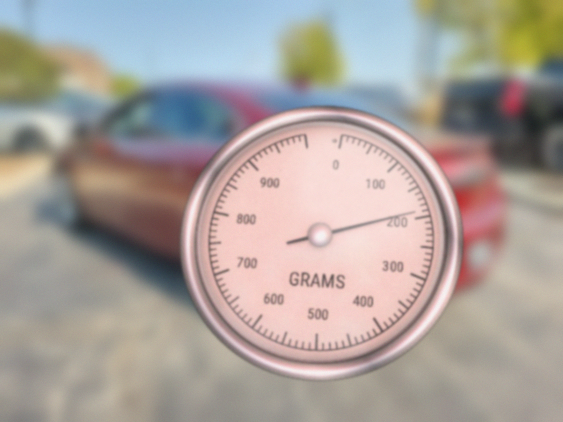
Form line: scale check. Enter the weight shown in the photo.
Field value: 190 g
